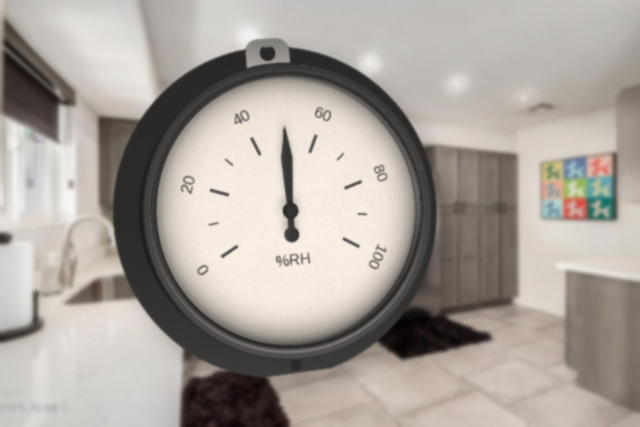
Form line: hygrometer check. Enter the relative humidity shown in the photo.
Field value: 50 %
